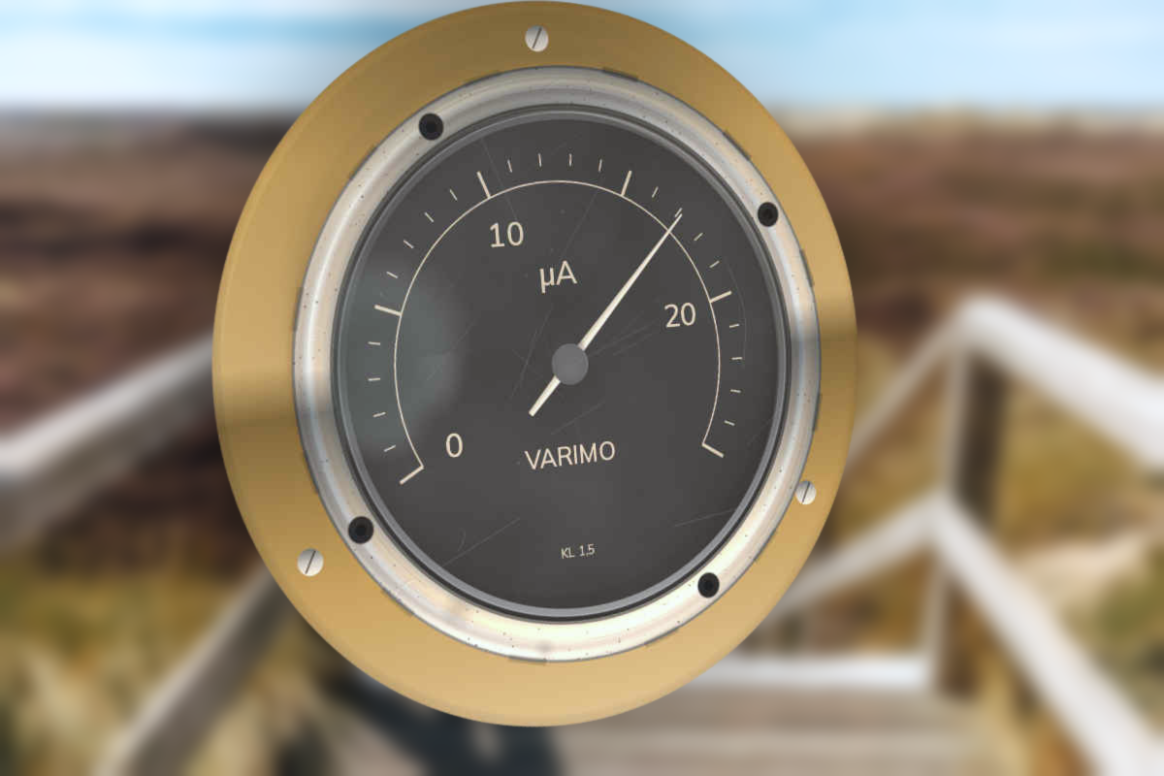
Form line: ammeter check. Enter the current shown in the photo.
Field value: 17 µA
